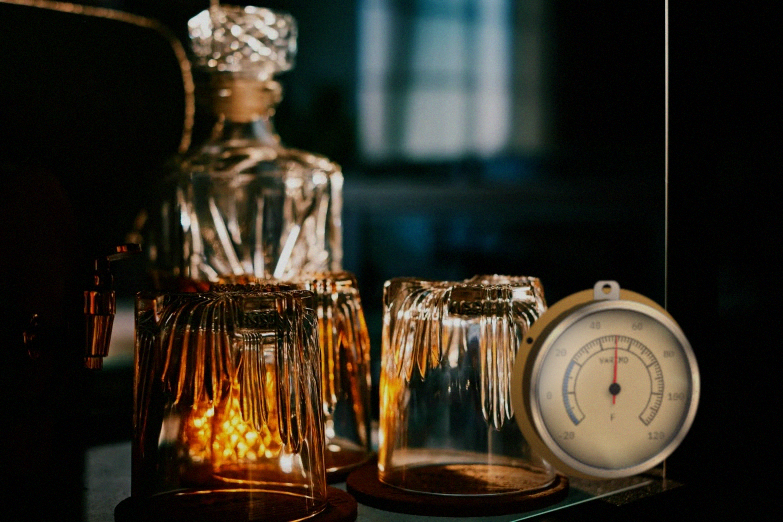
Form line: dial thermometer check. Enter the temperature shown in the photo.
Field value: 50 °F
